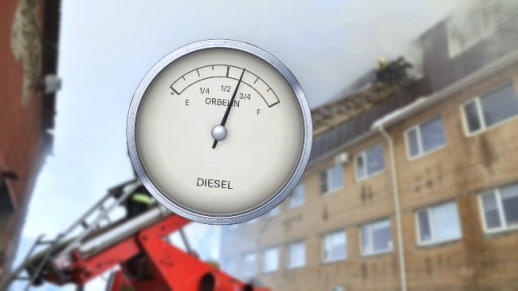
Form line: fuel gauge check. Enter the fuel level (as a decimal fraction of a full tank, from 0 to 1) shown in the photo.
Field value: 0.625
